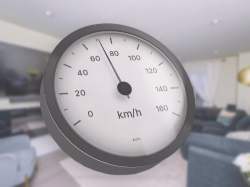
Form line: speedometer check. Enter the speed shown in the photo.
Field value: 70 km/h
